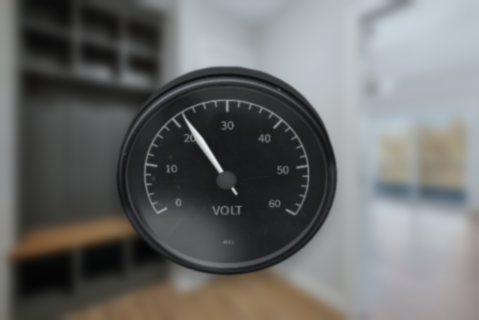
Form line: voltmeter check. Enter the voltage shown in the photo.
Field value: 22 V
